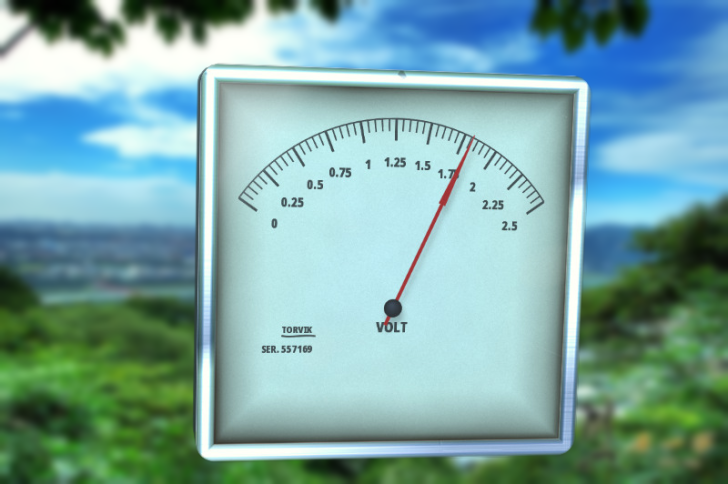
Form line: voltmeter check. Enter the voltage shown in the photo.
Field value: 1.8 V
